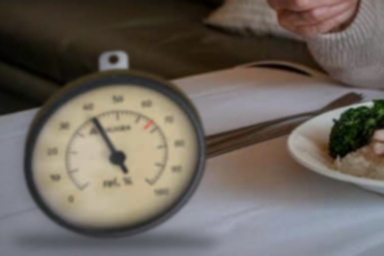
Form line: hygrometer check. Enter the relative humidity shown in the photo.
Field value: 40 %
